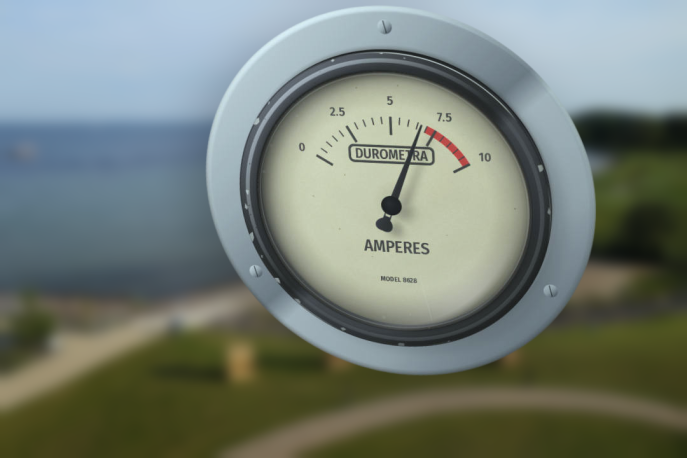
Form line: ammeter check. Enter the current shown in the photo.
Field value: 6.75 A
